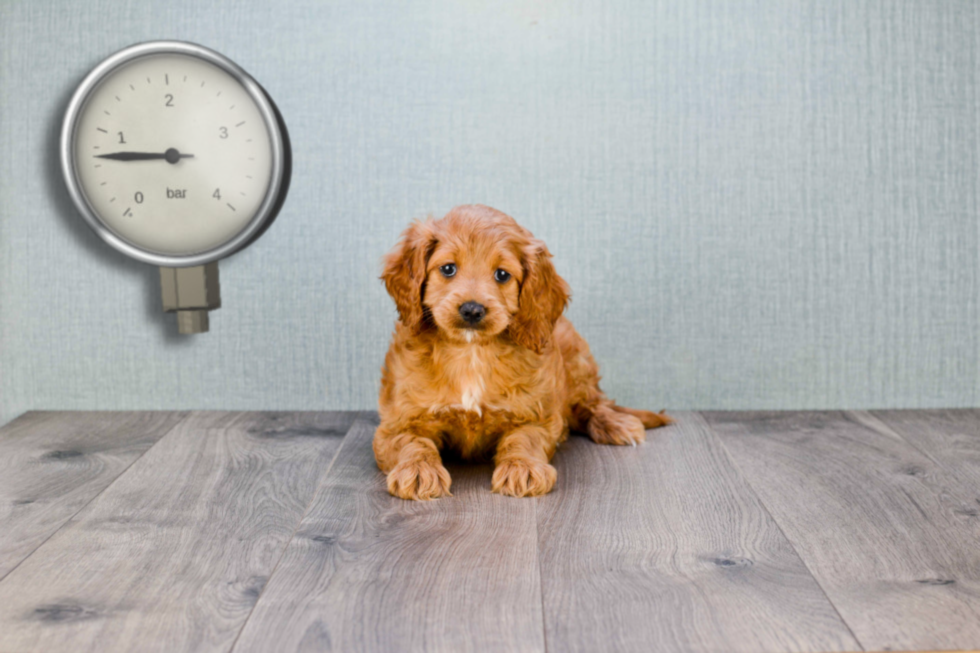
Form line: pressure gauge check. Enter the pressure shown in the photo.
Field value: 0.7 bar
